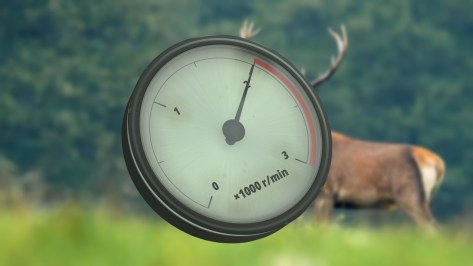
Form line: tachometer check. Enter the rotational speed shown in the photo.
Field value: 2000 rpm
